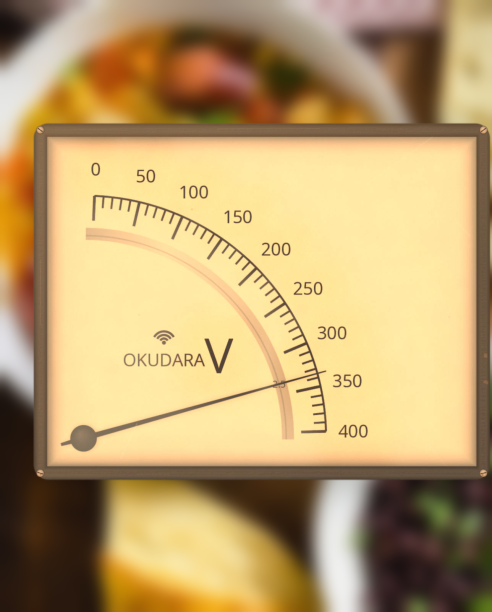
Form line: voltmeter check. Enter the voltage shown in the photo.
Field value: 335 V
